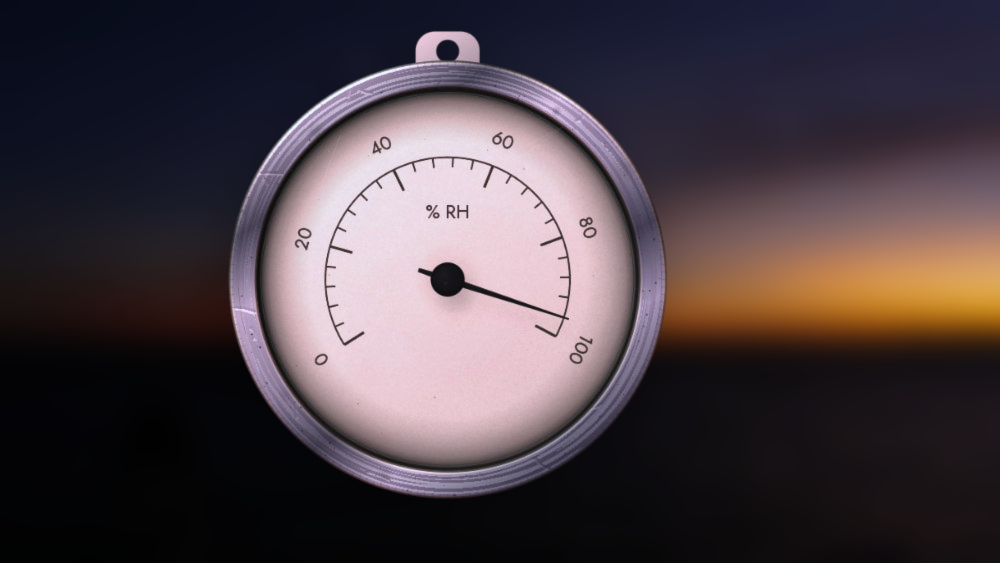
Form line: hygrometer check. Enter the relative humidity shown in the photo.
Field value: 96 %
